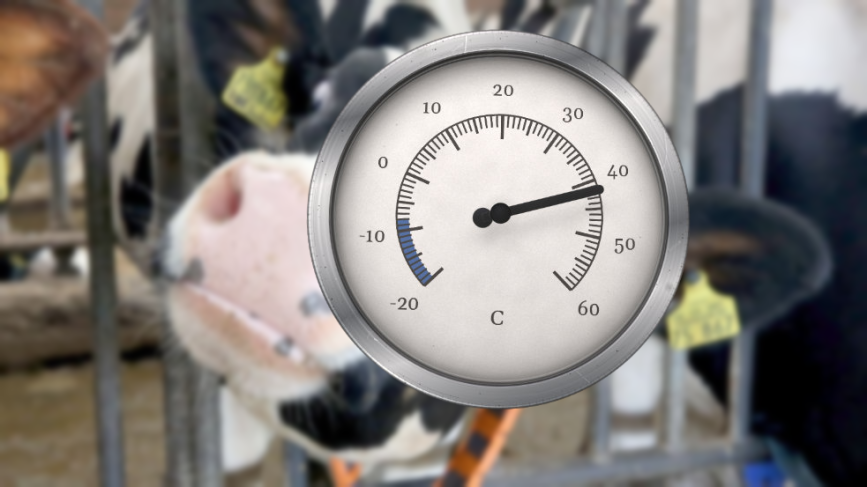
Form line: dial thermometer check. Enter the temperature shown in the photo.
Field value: 42 °C
